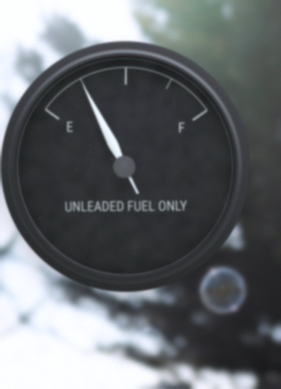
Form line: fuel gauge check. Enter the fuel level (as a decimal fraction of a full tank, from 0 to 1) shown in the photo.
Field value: 0.25
